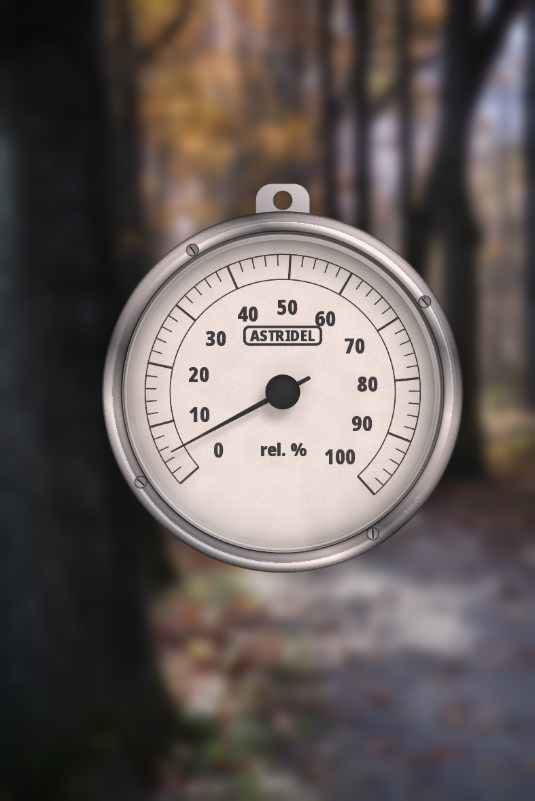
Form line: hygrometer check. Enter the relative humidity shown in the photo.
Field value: 5 %
